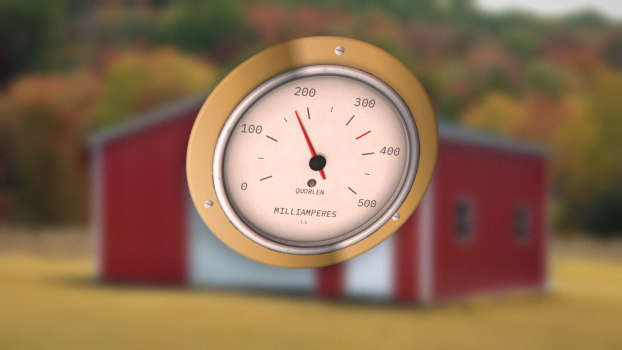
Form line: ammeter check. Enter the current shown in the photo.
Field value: 175 mA
